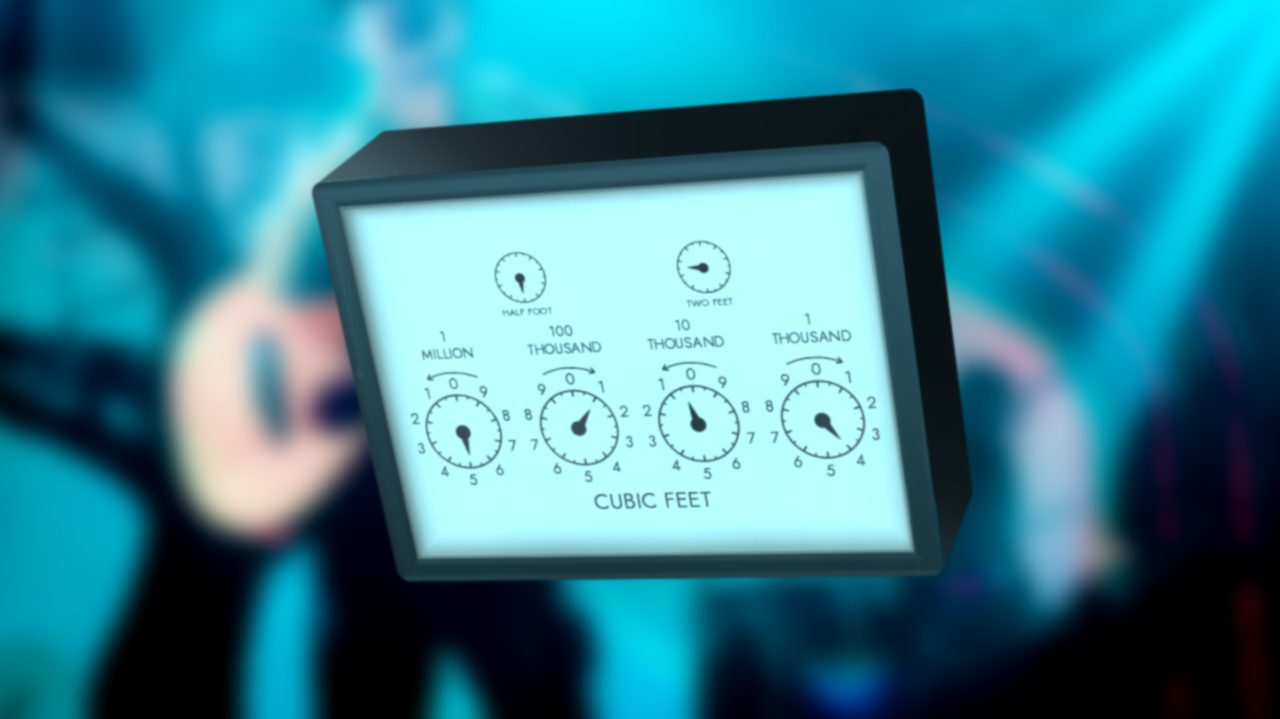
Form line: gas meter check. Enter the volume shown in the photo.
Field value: 510400 ft³
